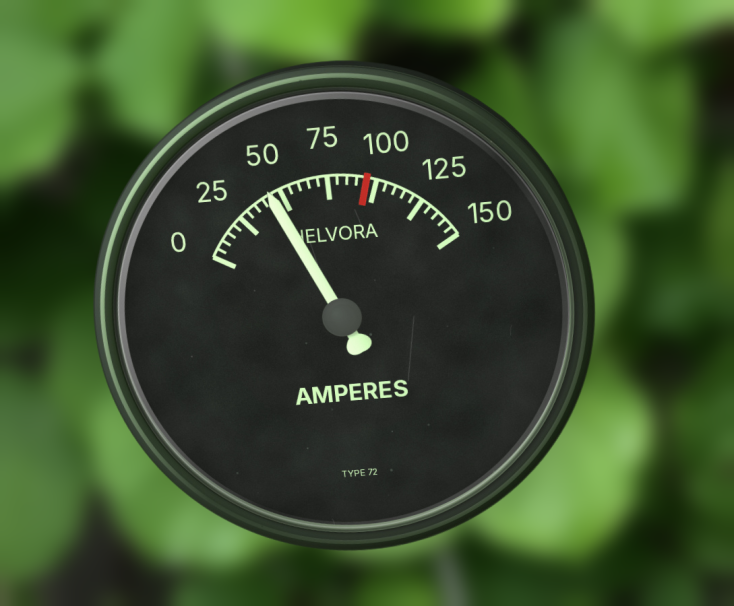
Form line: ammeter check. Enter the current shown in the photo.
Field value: 45 A
